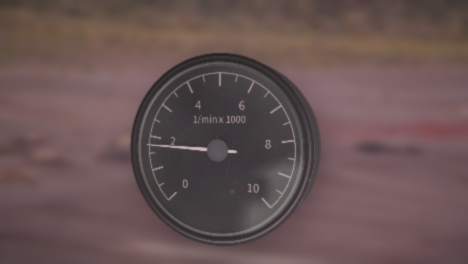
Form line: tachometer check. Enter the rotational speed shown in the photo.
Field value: 1750 rpm
